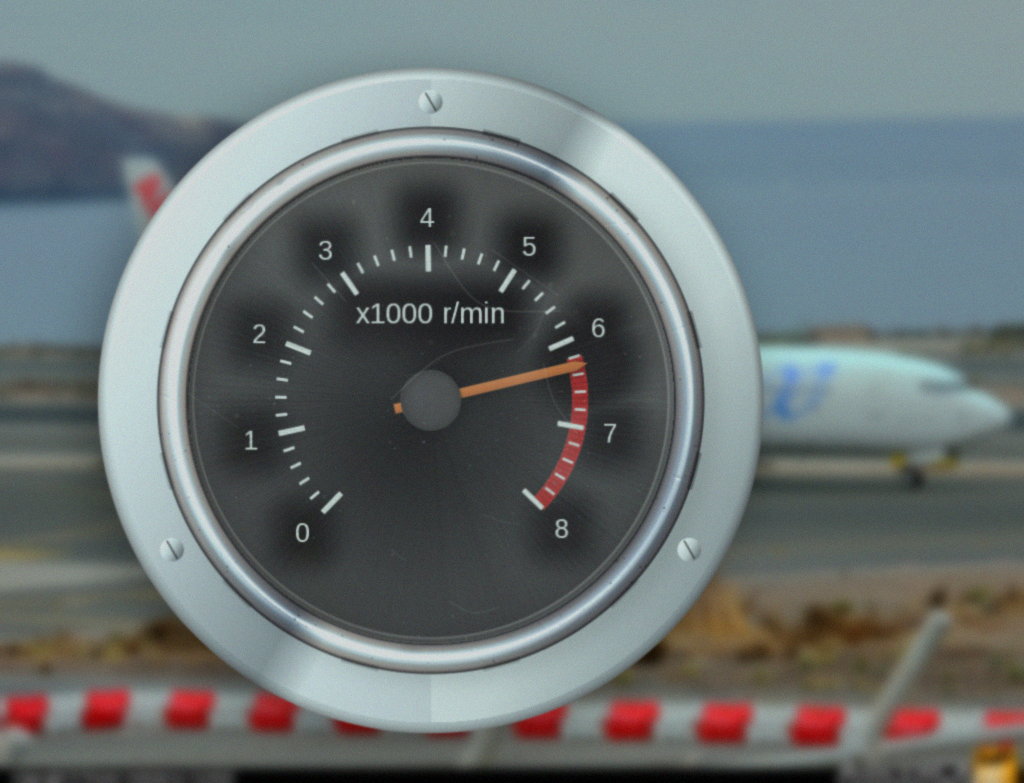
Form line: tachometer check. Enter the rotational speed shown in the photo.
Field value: 6300 rpm
